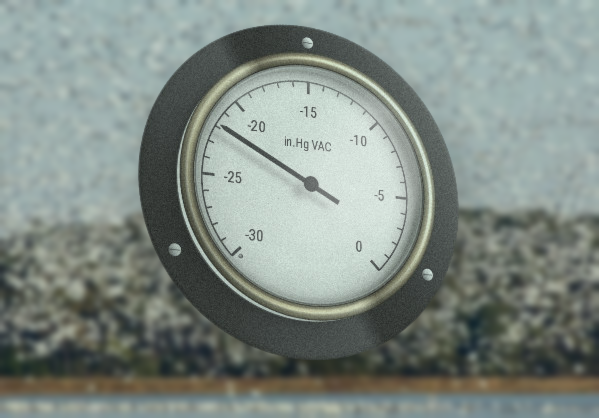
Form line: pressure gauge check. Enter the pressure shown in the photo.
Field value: -22 inHg
